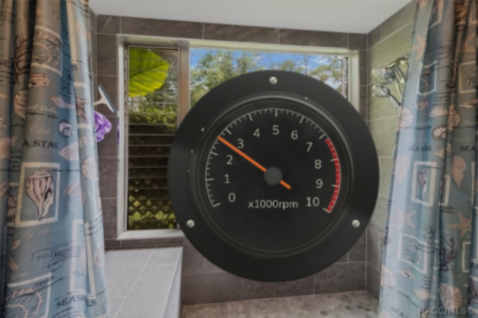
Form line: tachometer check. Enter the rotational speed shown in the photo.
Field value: 2600 rpm
